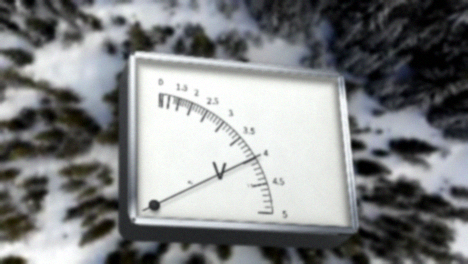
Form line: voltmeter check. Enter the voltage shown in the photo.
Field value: 4 V
